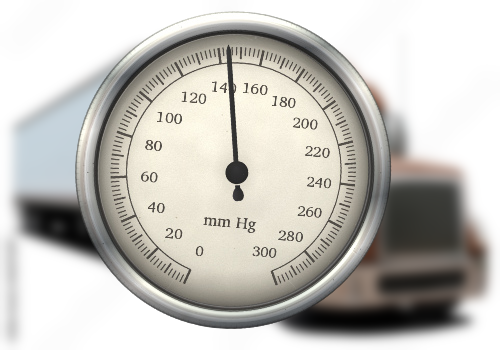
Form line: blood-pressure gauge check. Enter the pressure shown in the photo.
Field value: 144 mmHg
